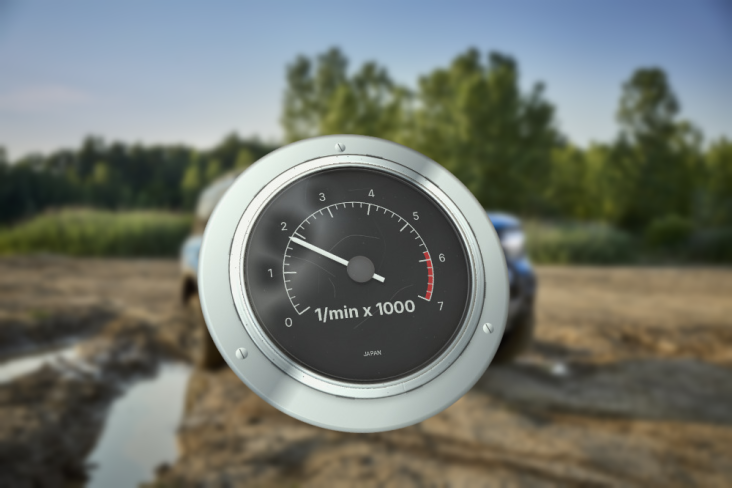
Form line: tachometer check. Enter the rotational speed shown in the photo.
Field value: 1800 rpm
